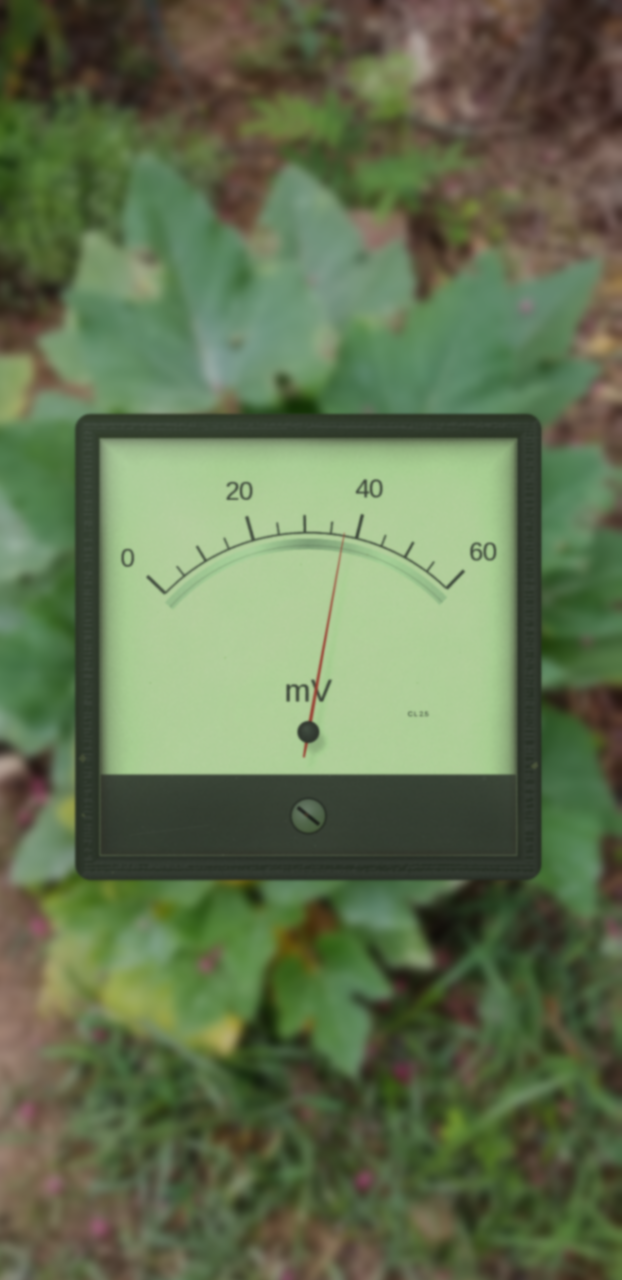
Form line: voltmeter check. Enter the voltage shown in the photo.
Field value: 37.5 mV
